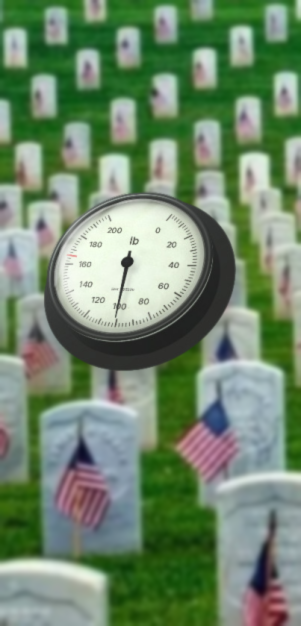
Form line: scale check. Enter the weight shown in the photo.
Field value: 100 lb
